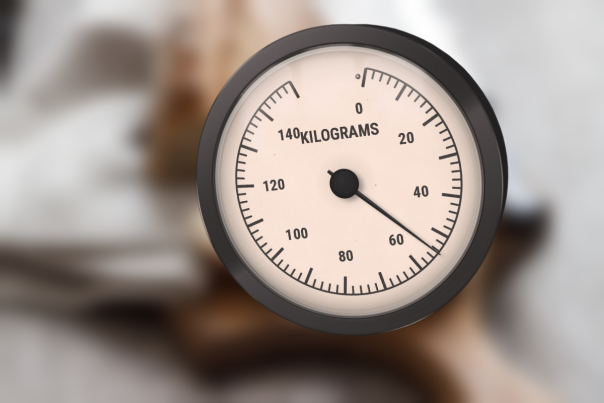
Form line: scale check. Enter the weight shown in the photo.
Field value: 54 kg
